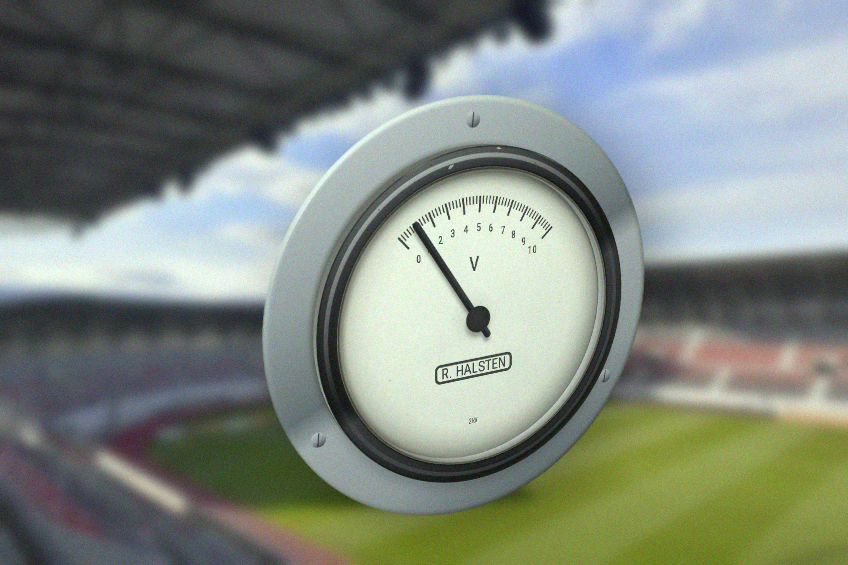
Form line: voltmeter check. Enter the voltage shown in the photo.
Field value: 1 V
